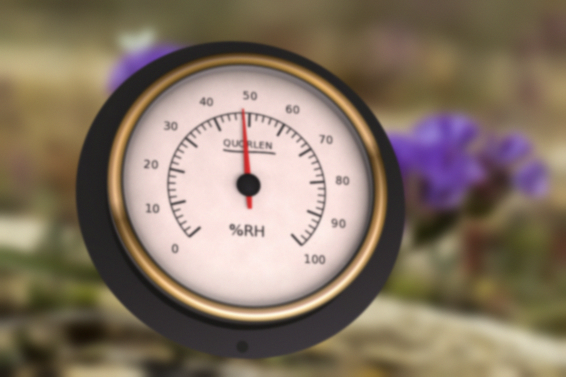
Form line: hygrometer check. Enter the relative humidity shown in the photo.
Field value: 48 %
